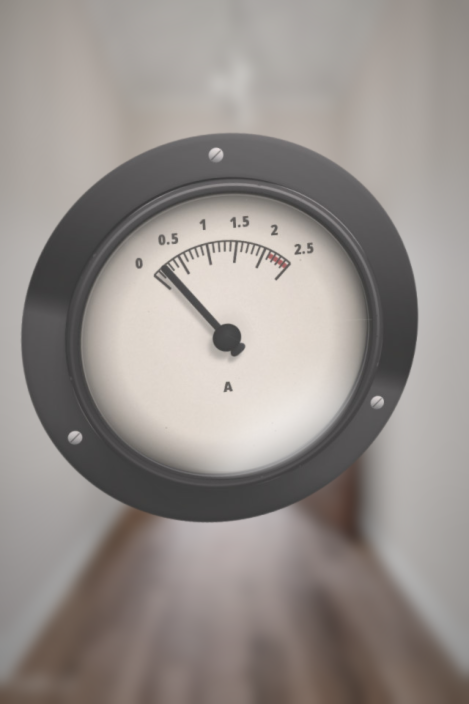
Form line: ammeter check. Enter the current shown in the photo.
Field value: 0.2 A
